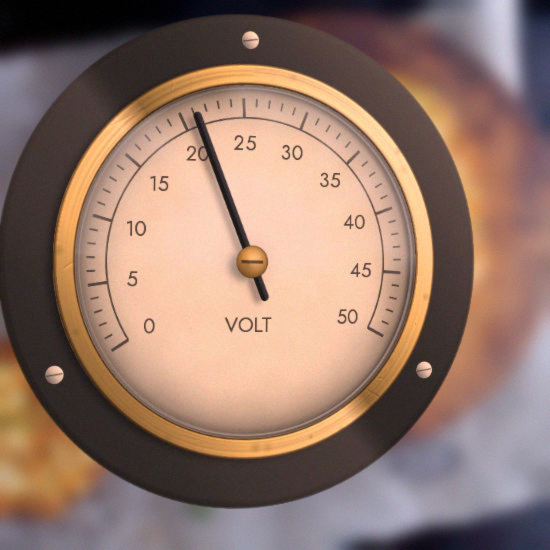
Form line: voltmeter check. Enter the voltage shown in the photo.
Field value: 21 V
